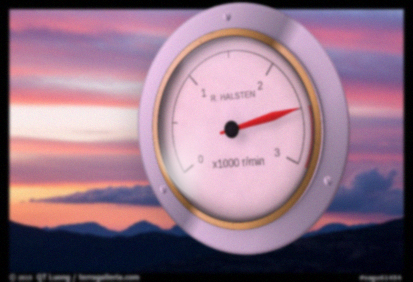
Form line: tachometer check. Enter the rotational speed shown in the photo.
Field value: 2500 rpm
